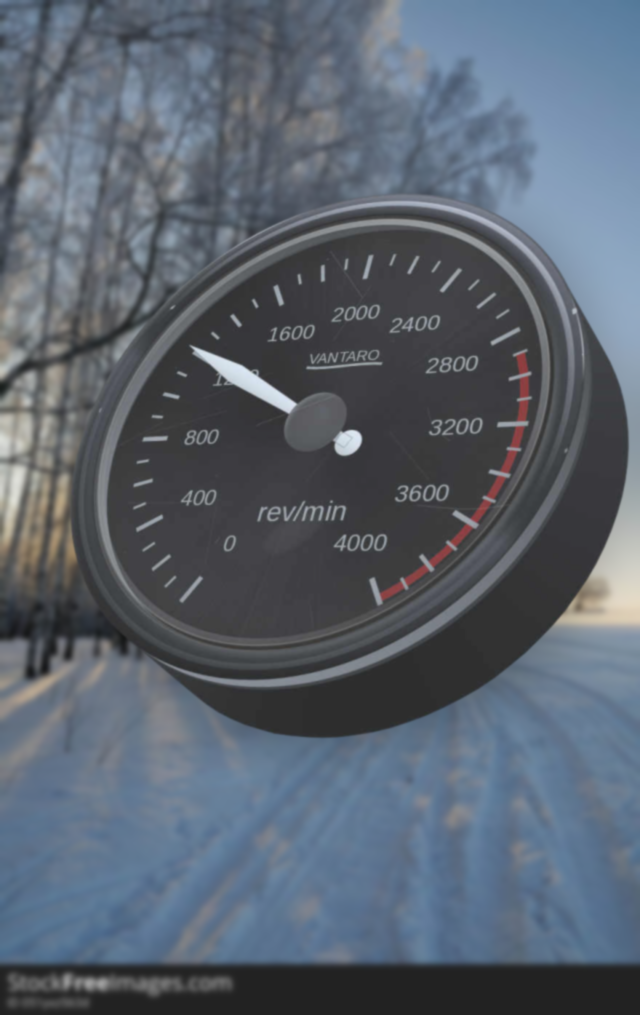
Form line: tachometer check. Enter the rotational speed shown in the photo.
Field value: 1200 rpm
